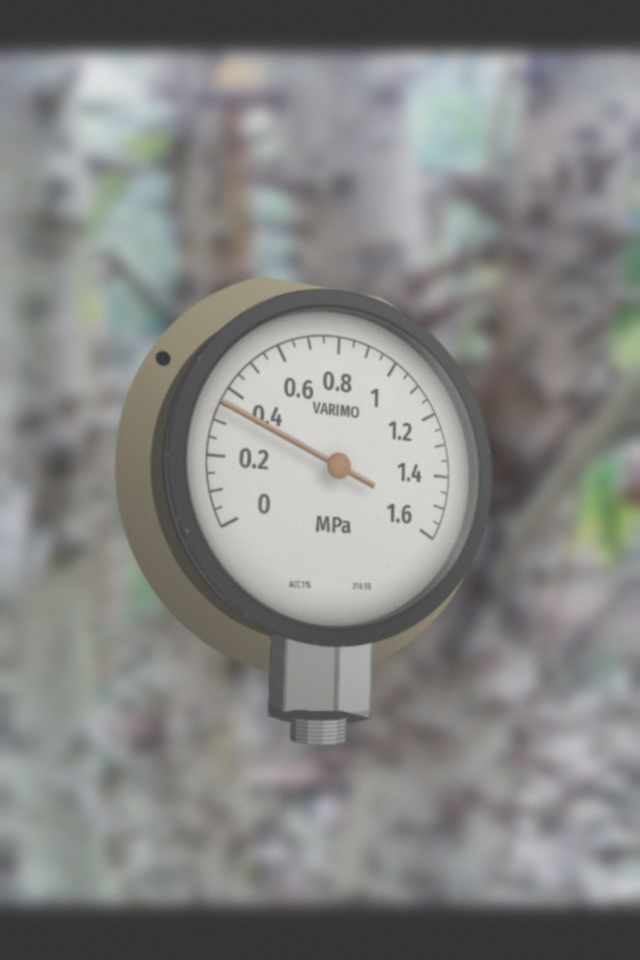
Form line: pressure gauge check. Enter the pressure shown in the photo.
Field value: 0.35 MPa
